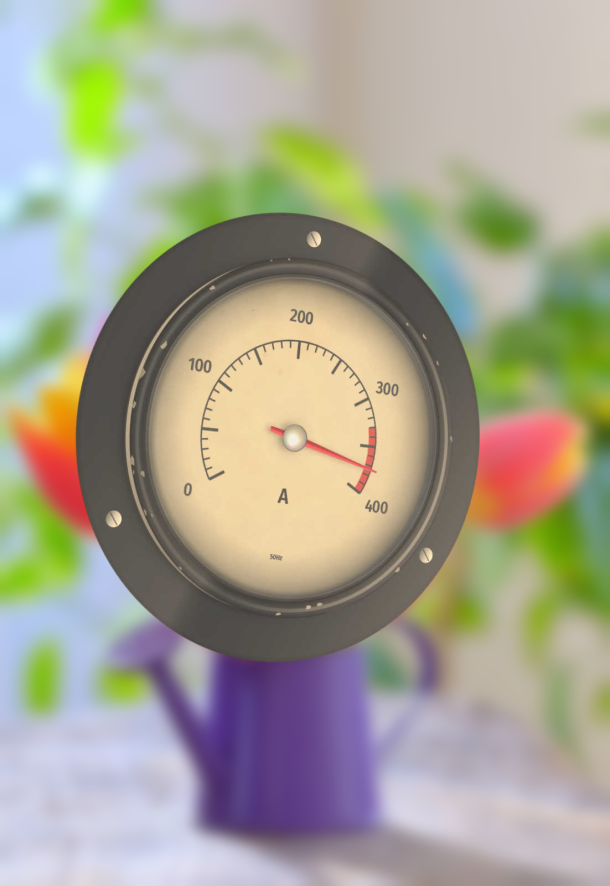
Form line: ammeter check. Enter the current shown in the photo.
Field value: 375 A
